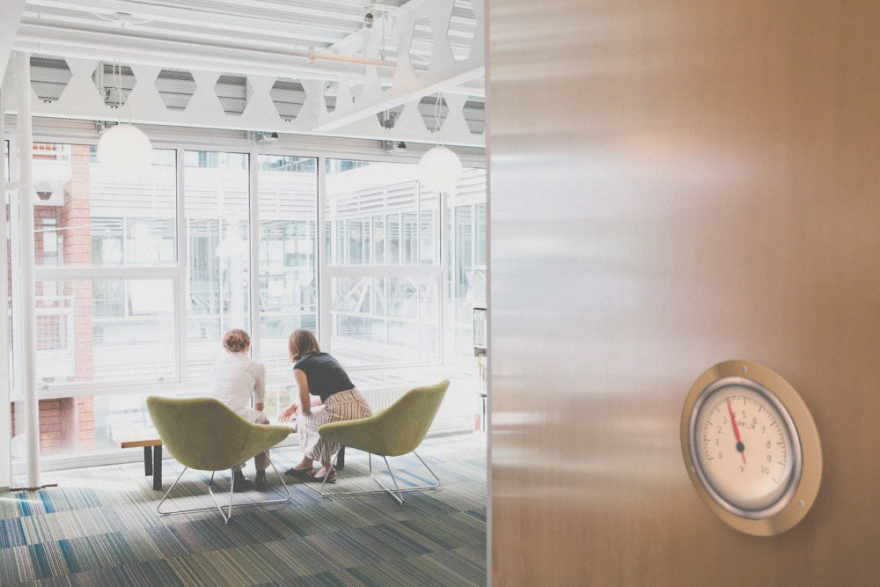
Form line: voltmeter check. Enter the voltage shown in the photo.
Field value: 4 V
